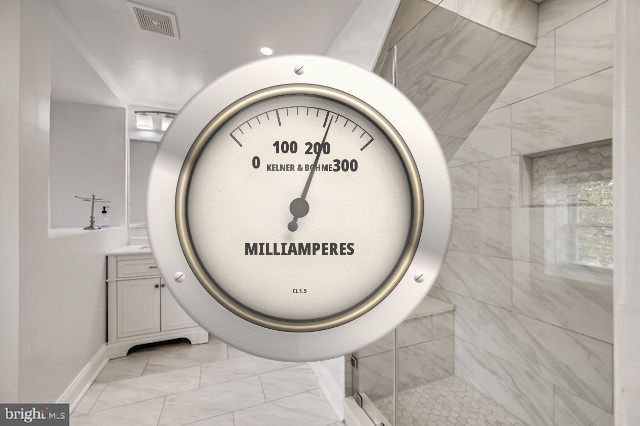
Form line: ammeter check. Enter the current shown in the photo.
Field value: 210 mA
